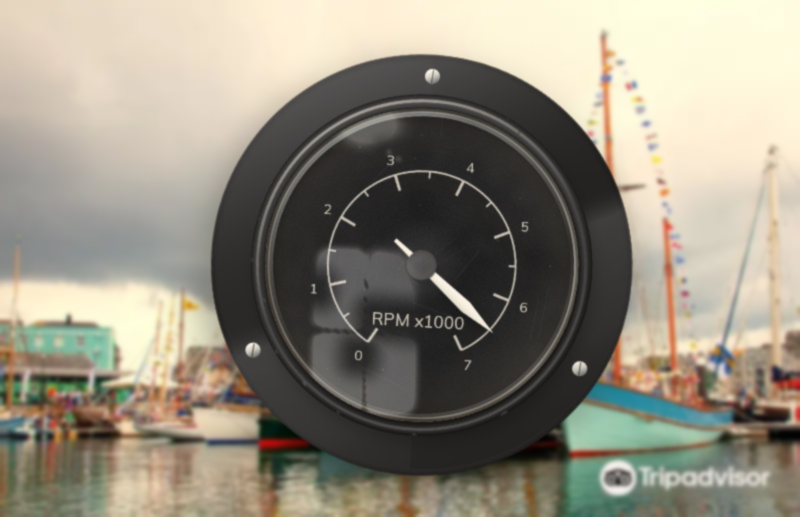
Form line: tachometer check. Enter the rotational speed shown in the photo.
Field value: 6500 rpm
